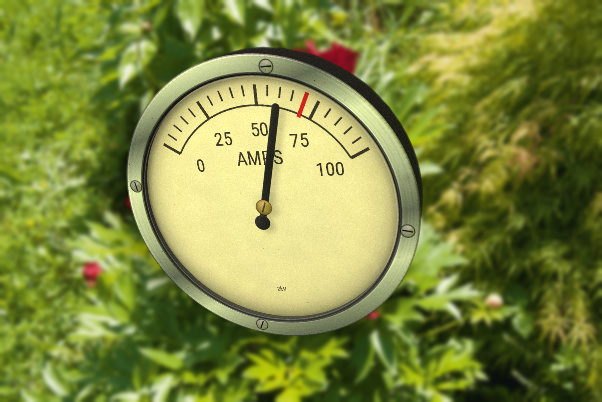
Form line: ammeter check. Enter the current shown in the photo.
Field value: 60 A
